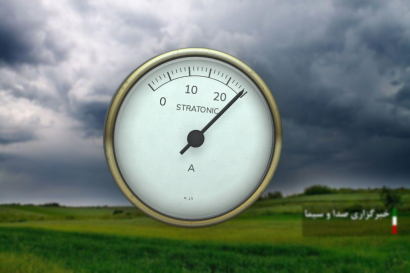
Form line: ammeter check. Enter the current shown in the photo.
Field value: 24 A
